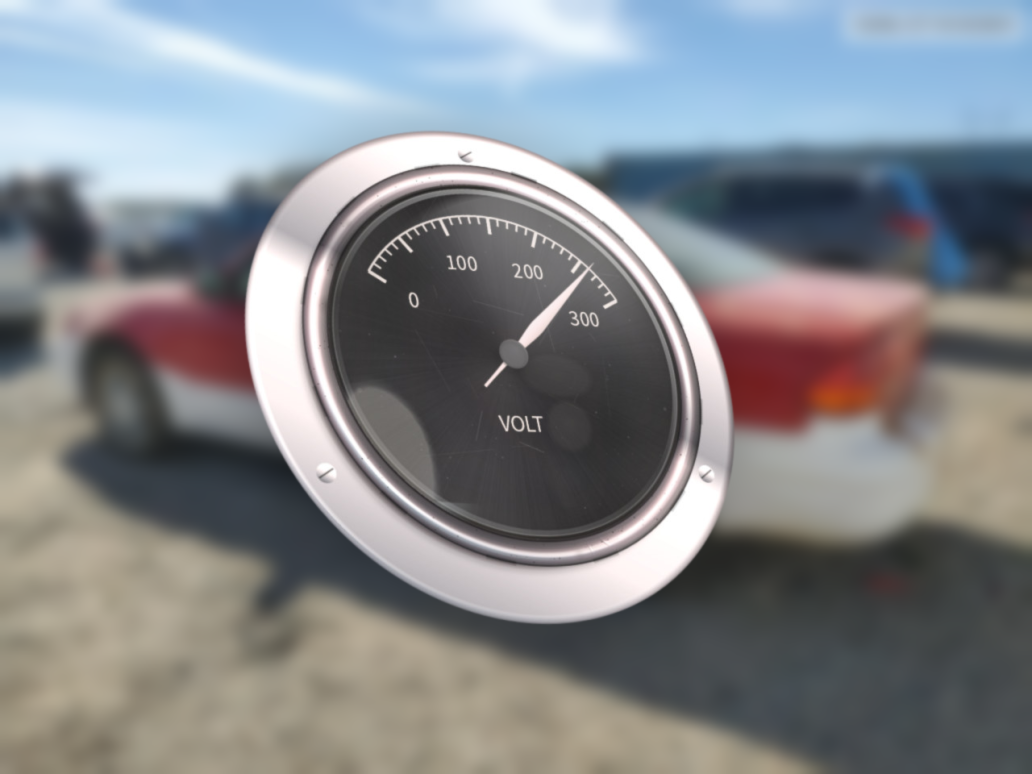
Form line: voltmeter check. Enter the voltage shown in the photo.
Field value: 260 V
